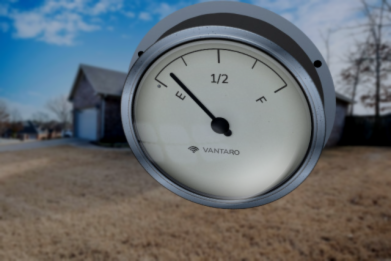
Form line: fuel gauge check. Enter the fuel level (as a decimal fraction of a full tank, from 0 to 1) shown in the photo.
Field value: 0.125
